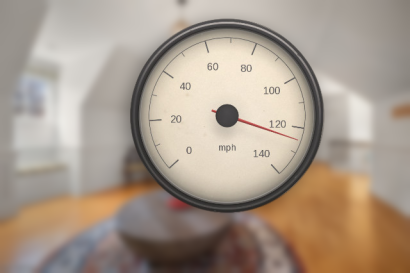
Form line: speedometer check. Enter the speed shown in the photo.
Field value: 125 mph
